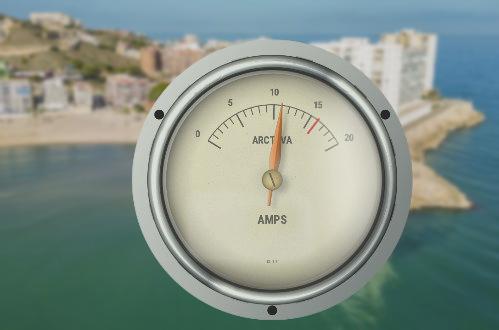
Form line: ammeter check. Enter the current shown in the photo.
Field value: 11 A
